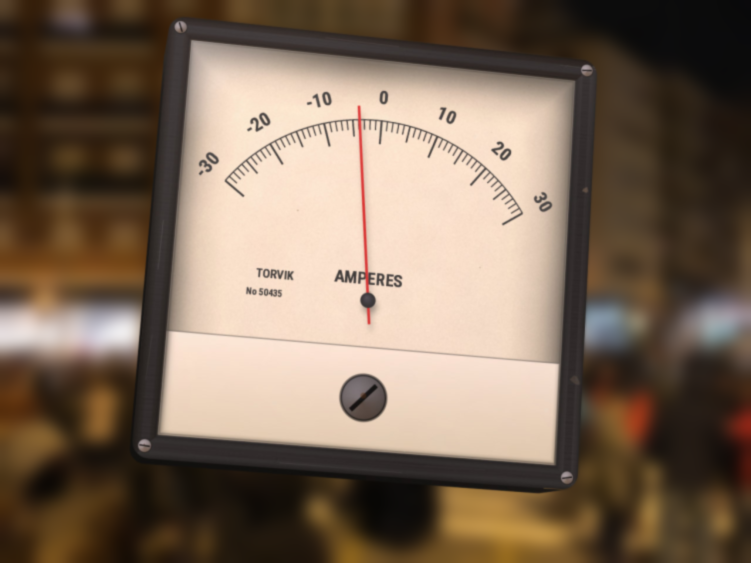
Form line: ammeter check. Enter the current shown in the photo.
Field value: -4 A
